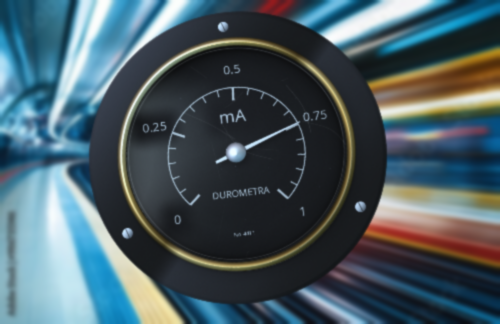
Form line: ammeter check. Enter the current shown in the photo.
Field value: 0.75 mA
